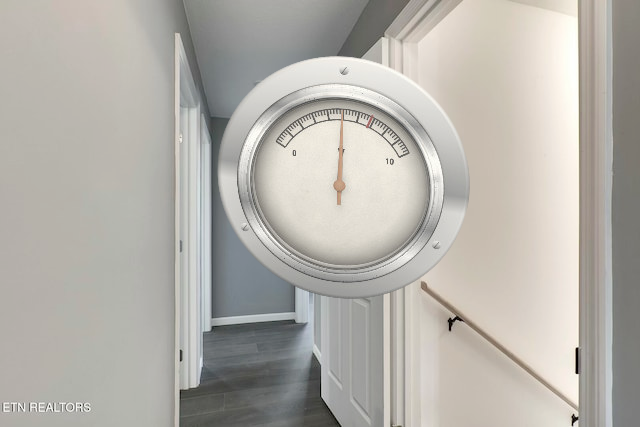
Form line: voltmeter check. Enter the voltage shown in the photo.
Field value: 5 V
